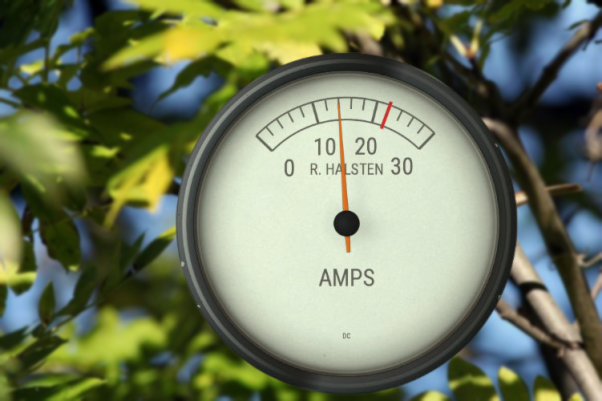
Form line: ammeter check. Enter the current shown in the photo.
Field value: 14 A
